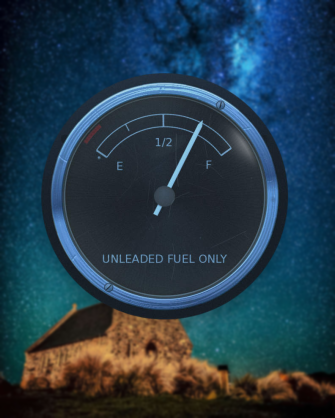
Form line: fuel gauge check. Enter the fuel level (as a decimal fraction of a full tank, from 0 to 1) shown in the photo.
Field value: 0.75
